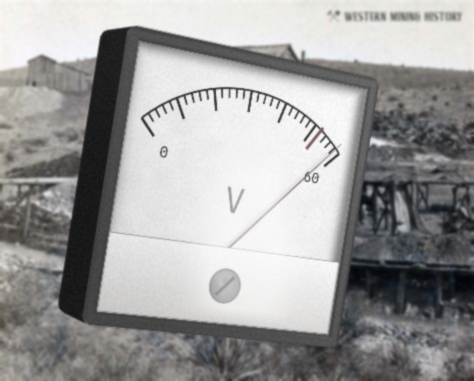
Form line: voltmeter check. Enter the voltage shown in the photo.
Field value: 58 V
